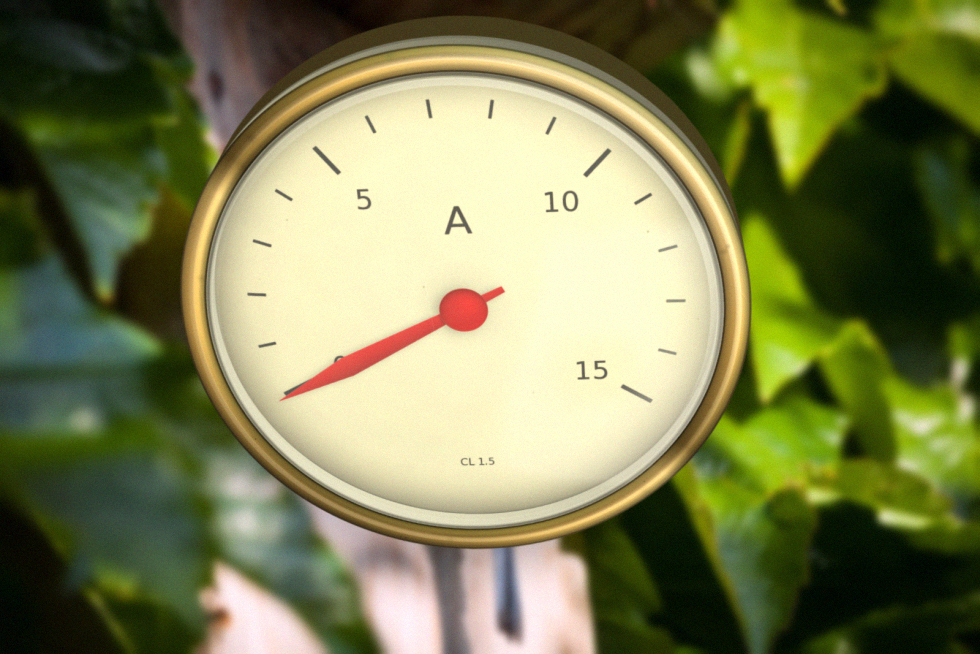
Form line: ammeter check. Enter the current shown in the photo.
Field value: 0 A
